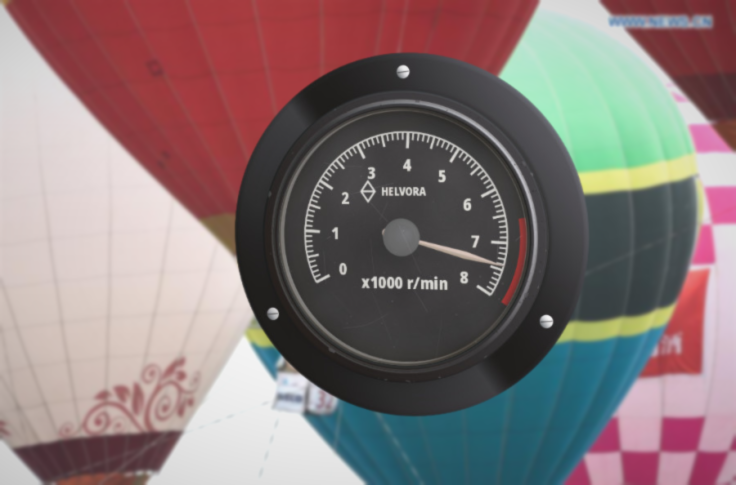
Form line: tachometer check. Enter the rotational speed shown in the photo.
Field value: 7400 rpm
